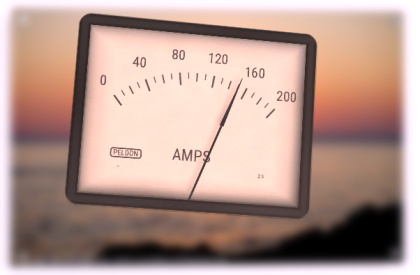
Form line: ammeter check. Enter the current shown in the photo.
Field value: 150 A
